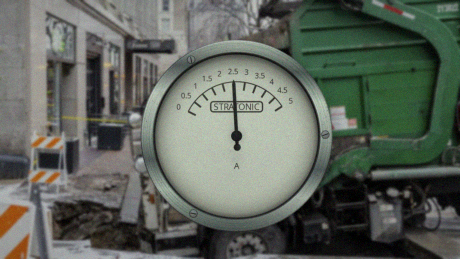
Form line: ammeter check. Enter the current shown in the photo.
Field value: 2.5 A
